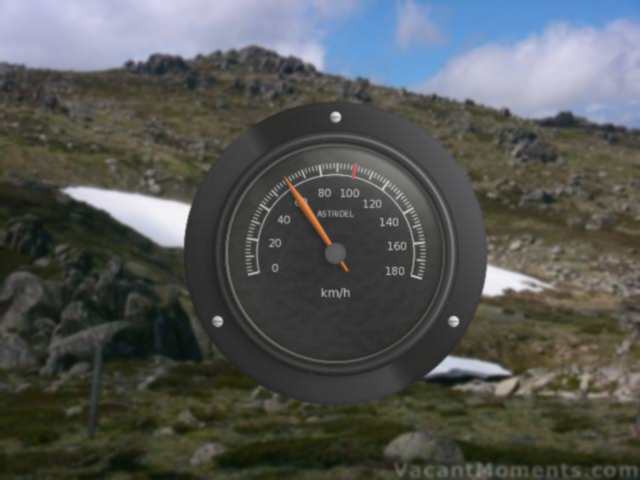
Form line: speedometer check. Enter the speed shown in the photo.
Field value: 60 km/h
